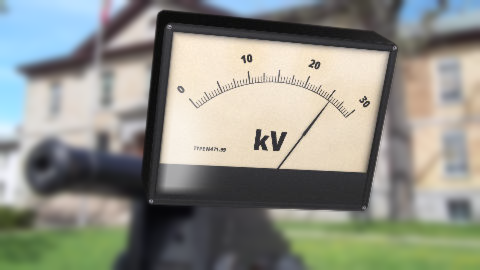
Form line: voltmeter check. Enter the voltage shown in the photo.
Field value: 25 kV
